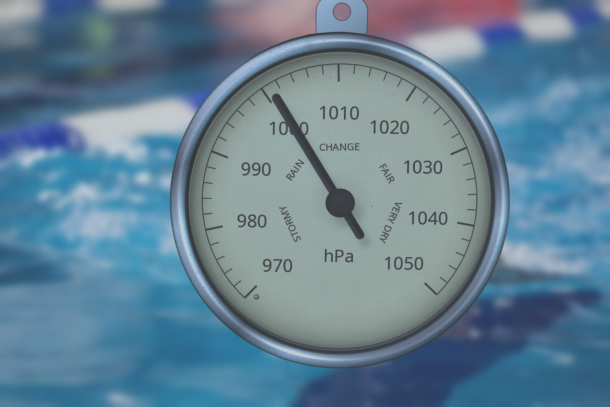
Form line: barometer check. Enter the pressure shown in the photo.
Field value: 1001 hPa
